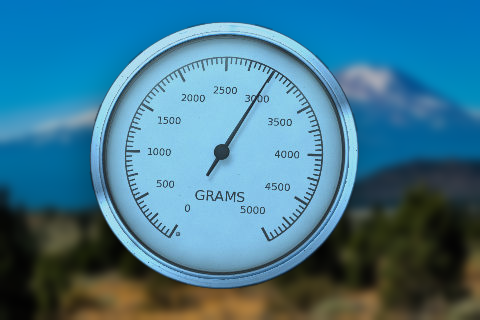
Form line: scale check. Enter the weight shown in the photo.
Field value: 3000 g
